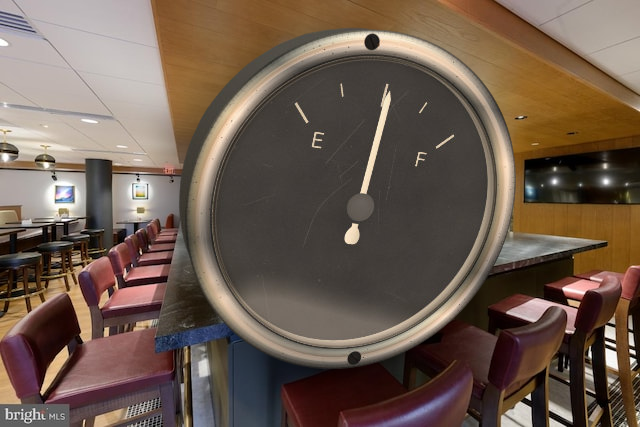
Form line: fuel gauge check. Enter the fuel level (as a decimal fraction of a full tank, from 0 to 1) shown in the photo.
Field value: 0.5
